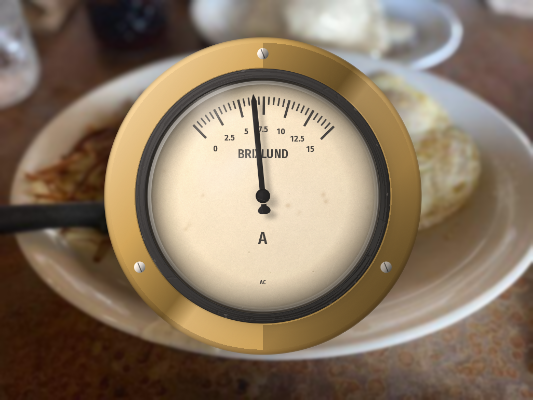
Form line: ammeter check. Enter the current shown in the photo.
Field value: 6.5 A
